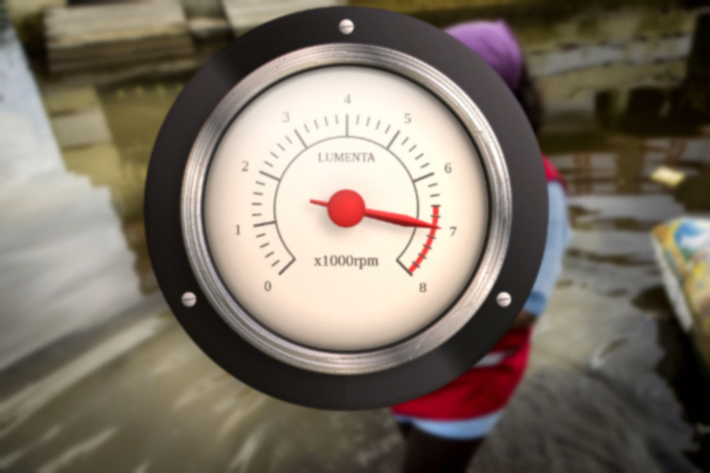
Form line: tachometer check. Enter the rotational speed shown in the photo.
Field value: 7000 rpm
